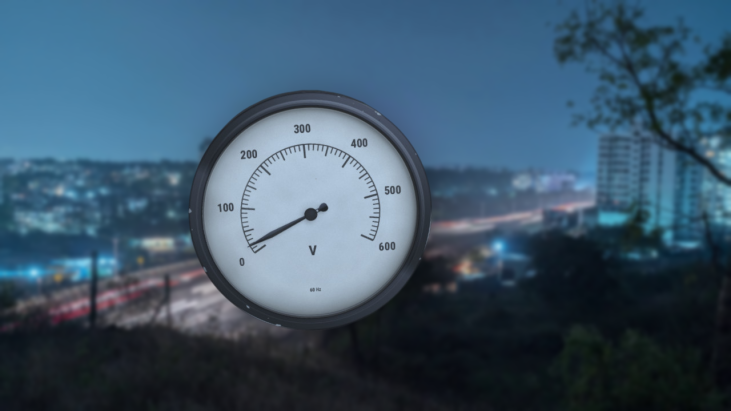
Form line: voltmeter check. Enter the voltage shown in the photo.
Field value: 20 V
